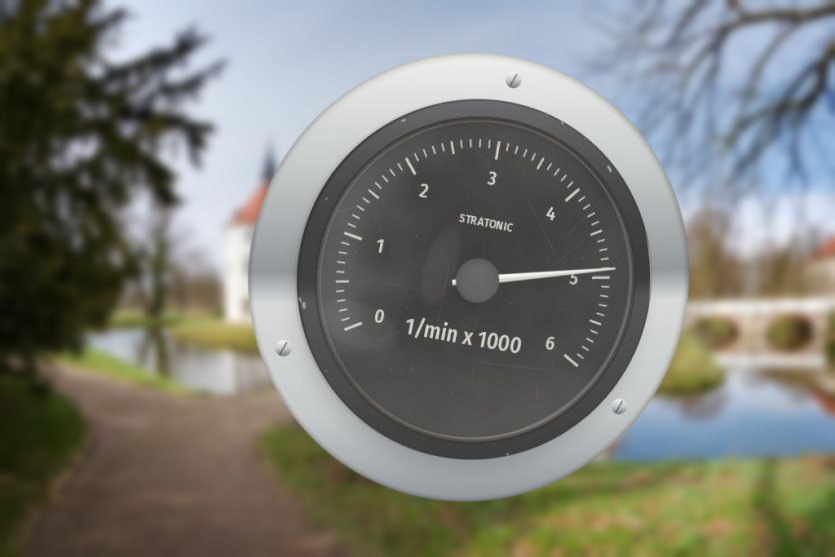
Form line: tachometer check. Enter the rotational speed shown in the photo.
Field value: 4900 rpm
